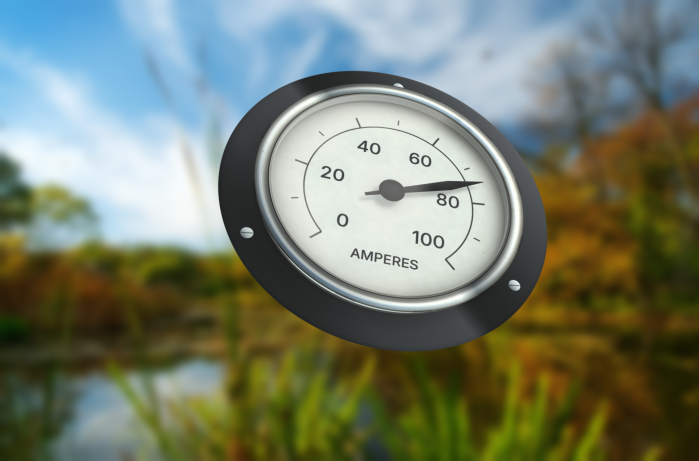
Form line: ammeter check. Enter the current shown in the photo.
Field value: 75 A
